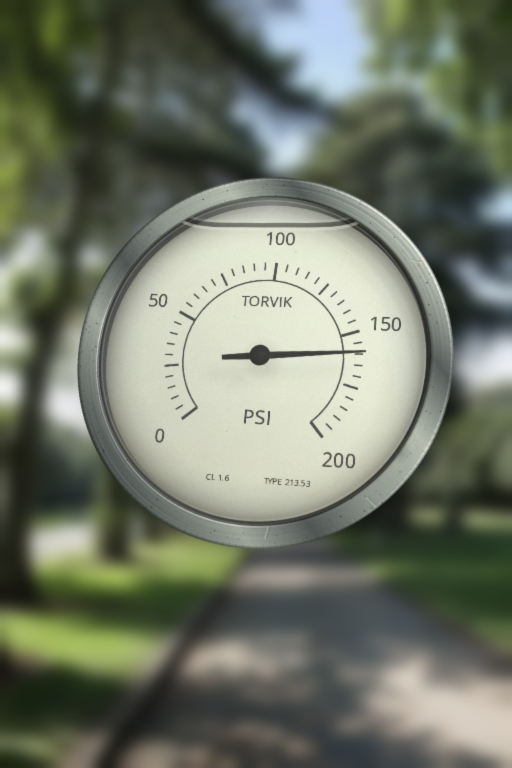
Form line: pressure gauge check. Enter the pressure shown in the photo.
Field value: 160 psi
